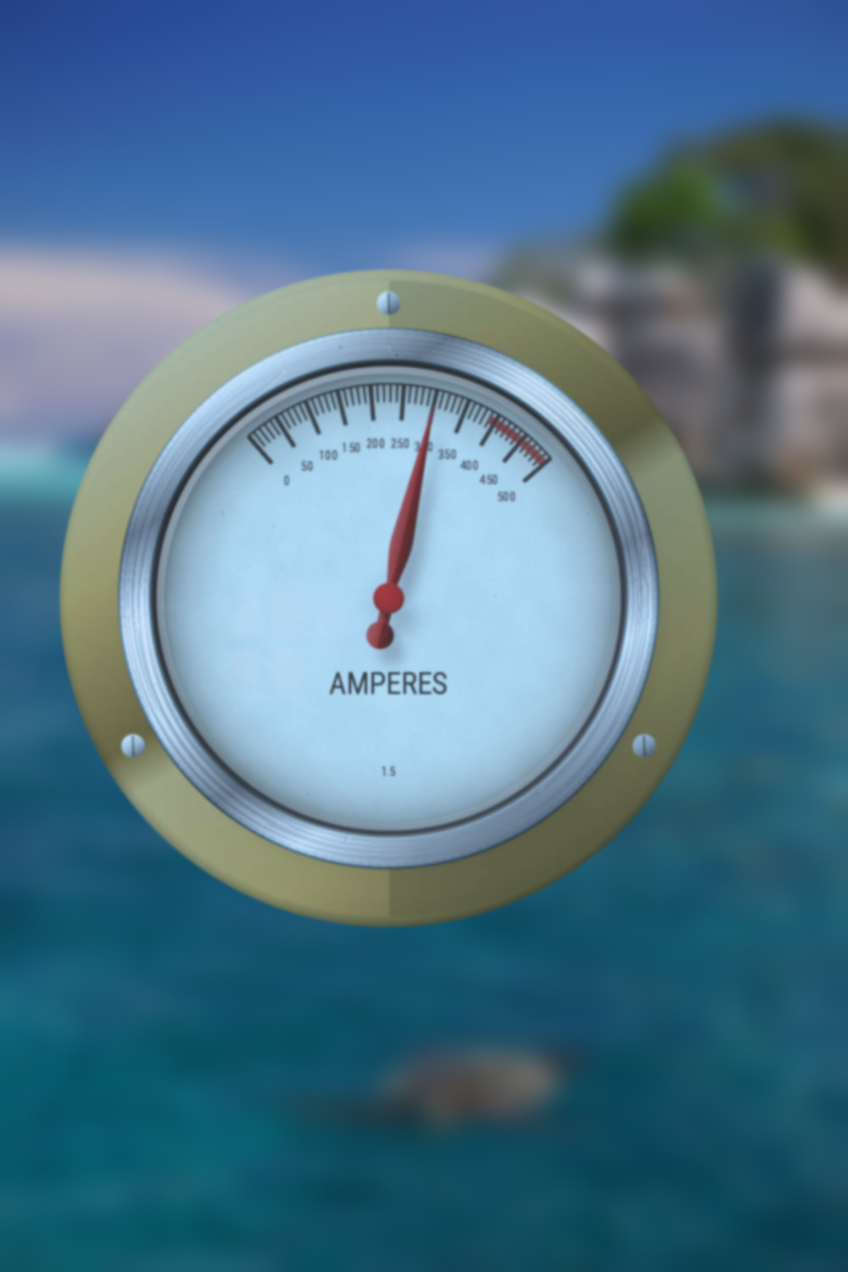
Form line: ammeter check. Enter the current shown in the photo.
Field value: 300 A
